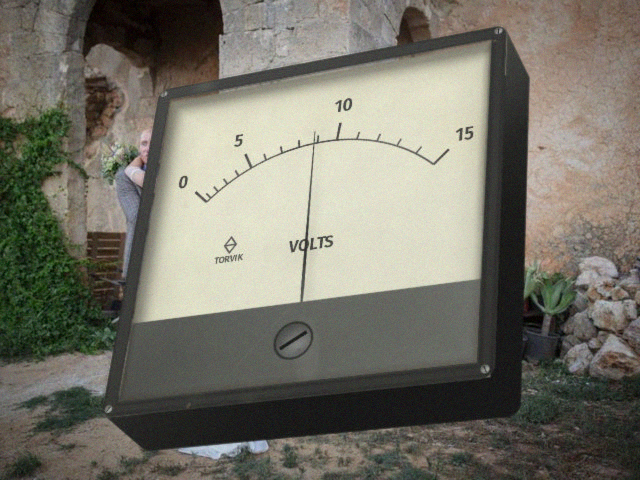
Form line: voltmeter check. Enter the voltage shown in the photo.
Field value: 9 V
